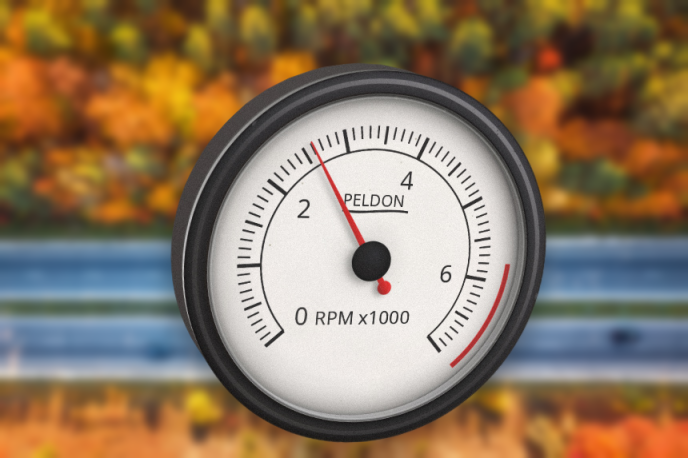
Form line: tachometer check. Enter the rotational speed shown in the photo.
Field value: 2600 rpm
